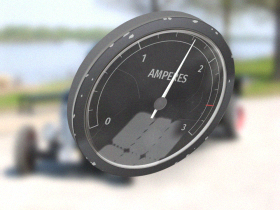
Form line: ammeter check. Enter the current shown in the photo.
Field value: 1.6 A
